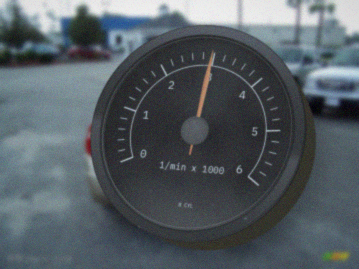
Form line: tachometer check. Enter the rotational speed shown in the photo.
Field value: 3000 rpm
